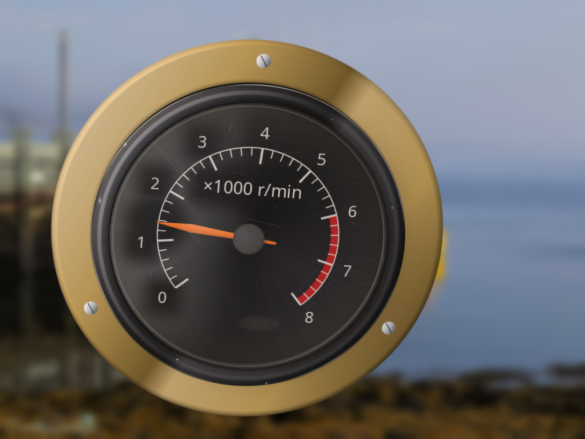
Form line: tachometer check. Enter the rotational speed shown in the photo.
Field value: 1400 rpm
